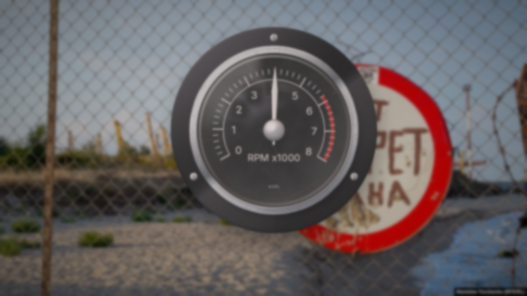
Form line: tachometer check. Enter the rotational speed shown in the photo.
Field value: 4000 rpm
